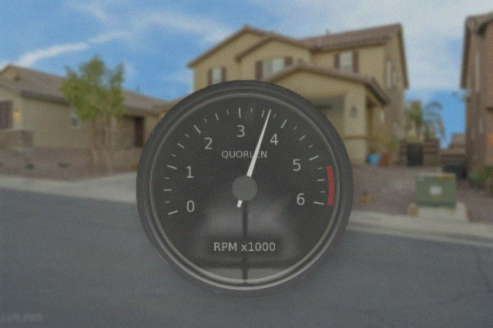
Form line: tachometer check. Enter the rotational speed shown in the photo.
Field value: 3625 rpm
